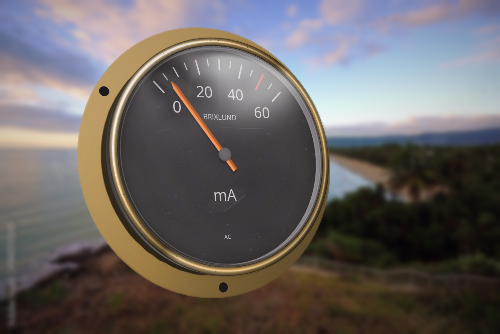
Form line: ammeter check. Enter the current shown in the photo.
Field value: 5 mA
